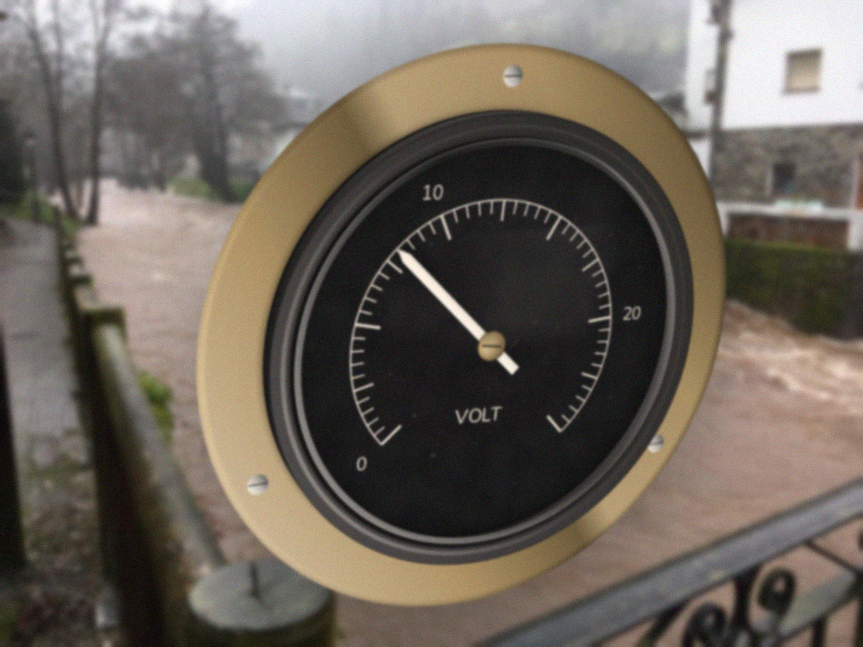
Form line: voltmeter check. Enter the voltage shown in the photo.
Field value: 8 V
